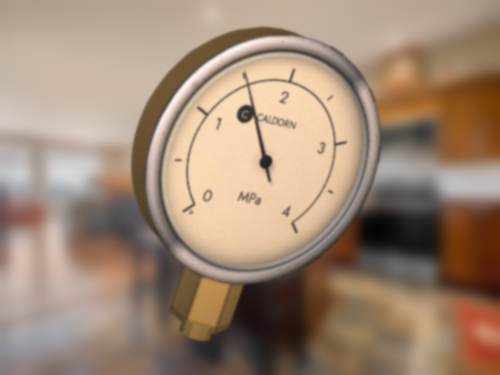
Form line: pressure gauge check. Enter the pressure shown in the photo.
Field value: 1.5 MPa
